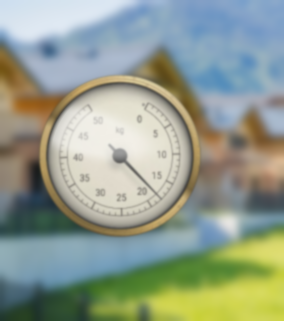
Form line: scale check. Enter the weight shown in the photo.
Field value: 18 kg
